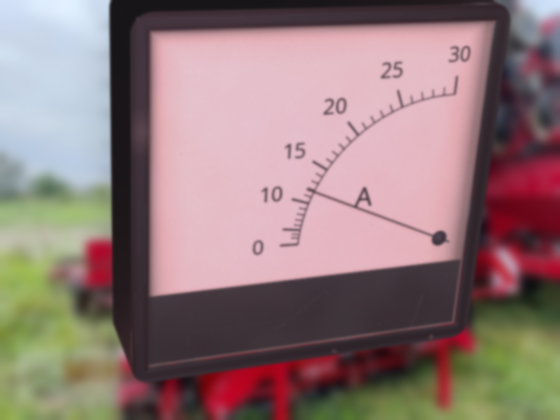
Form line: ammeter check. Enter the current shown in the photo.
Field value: 12 A
